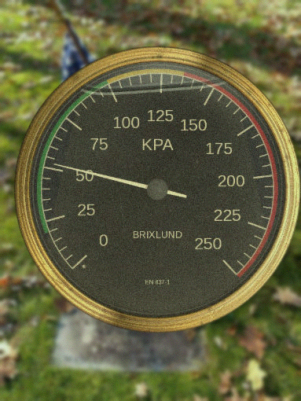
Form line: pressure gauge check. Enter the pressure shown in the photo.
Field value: 52.5 kPa
